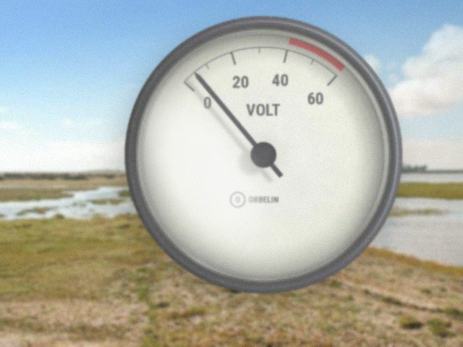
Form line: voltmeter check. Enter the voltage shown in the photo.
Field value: 5 V
